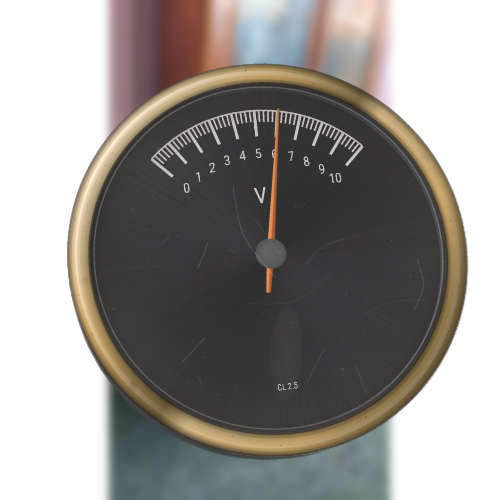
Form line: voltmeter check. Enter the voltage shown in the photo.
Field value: 6 V
